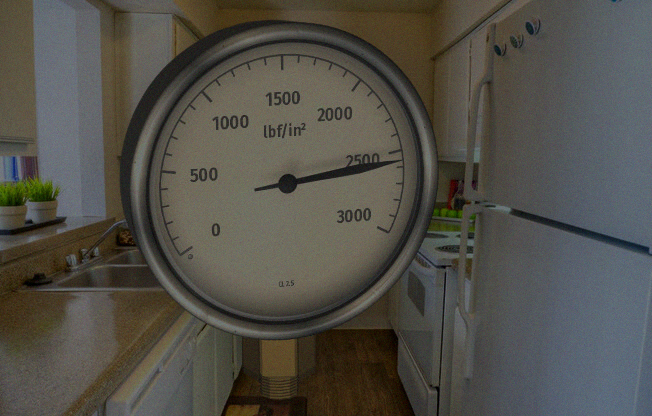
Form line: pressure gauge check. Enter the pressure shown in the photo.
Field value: 2550 psi
